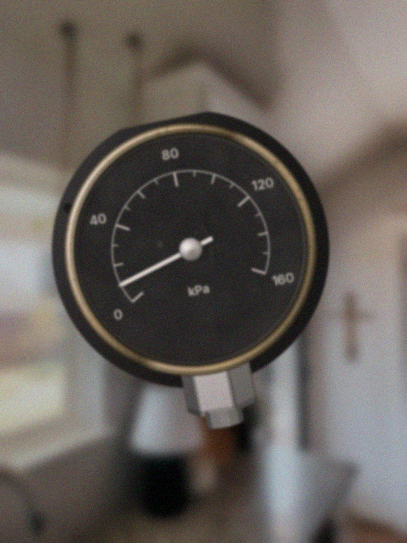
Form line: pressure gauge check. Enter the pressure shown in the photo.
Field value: 10 kPa
